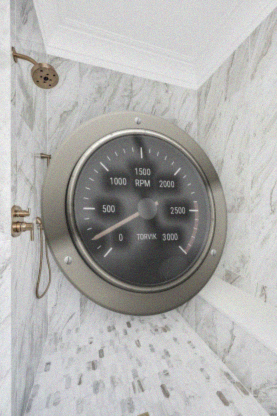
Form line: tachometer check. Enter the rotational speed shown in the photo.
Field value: 200 rpm
